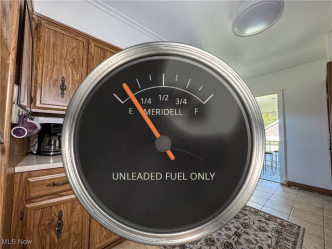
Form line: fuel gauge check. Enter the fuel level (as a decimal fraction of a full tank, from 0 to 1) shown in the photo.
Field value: 0.125
